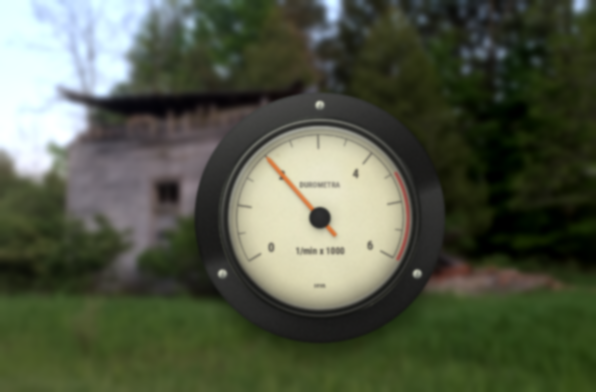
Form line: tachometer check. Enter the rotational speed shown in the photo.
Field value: 2000 rpm
